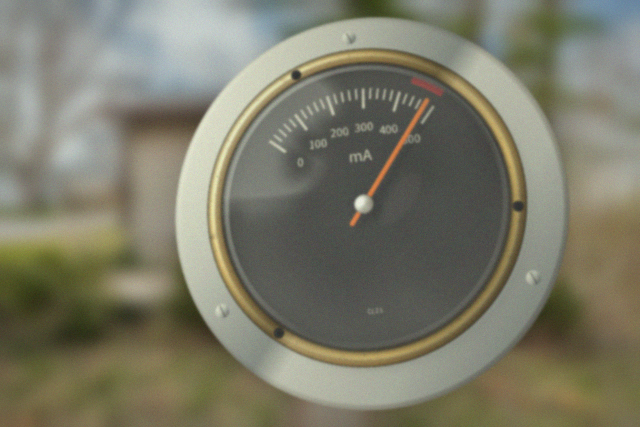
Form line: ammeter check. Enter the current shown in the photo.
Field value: 480 mA
